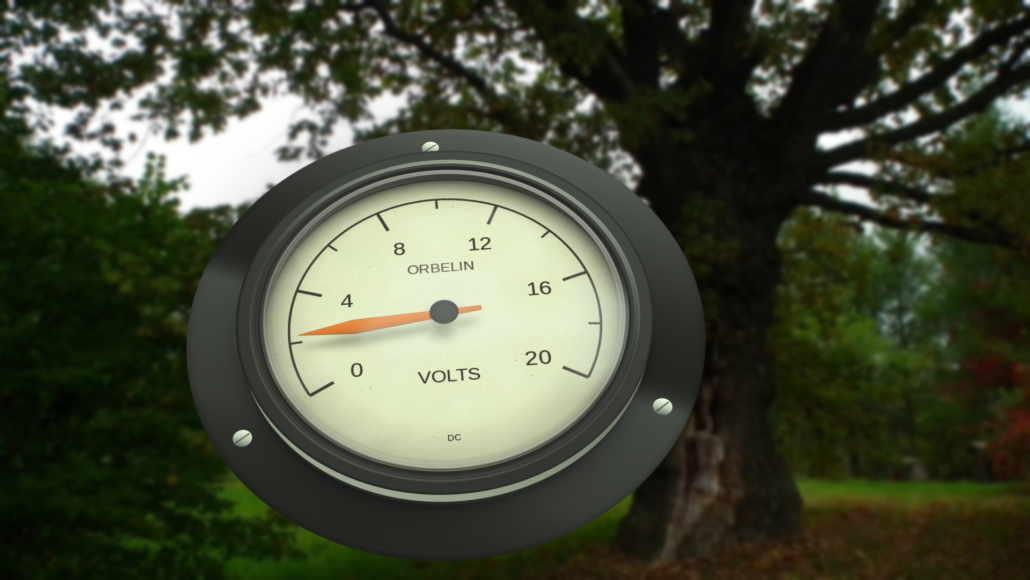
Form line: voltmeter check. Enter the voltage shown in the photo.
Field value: 2 V
